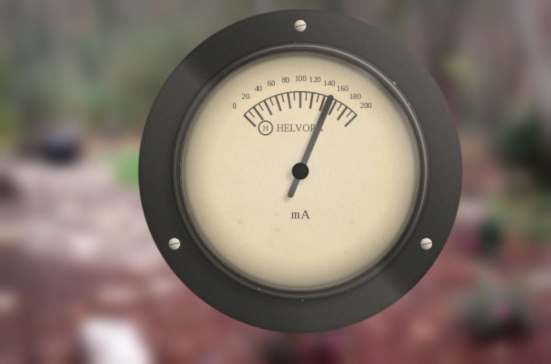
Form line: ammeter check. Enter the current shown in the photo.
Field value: 150 mA
